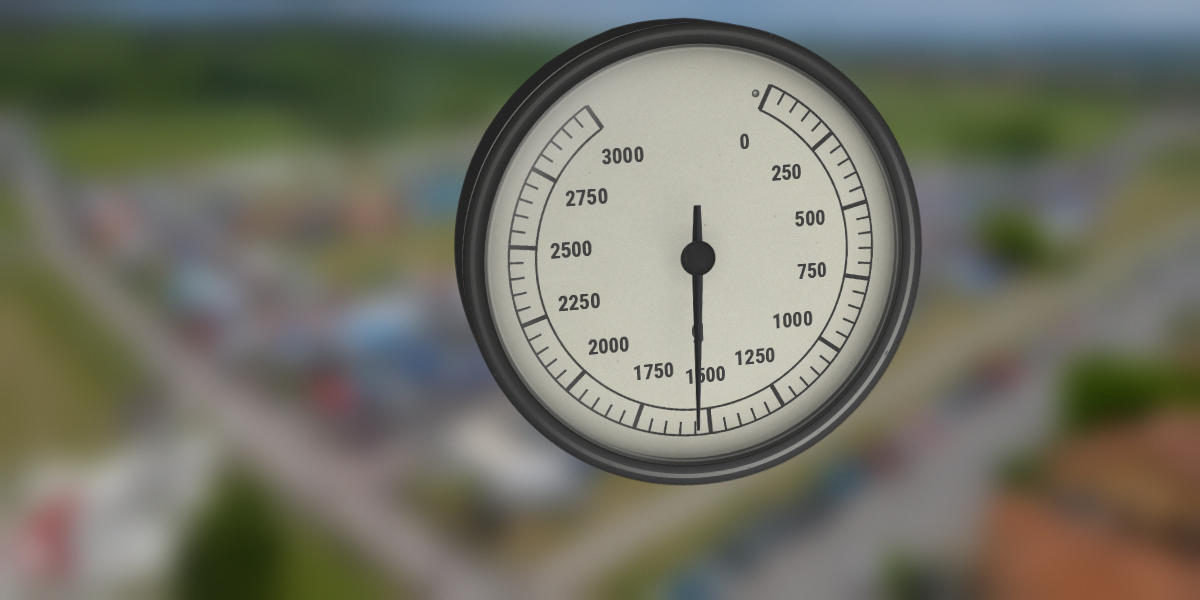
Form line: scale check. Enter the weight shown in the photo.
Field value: 1550 g
